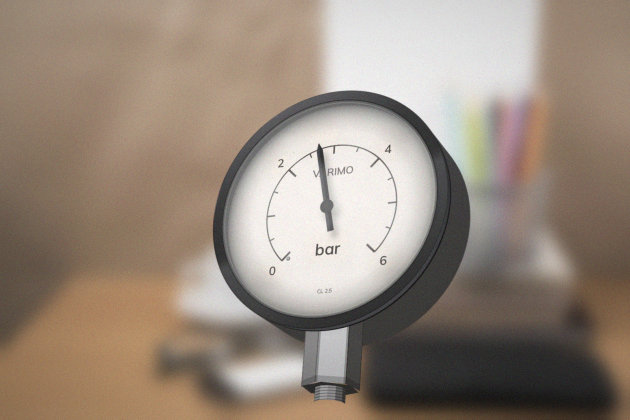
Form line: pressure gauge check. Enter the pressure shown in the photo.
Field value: 2.75 bar
